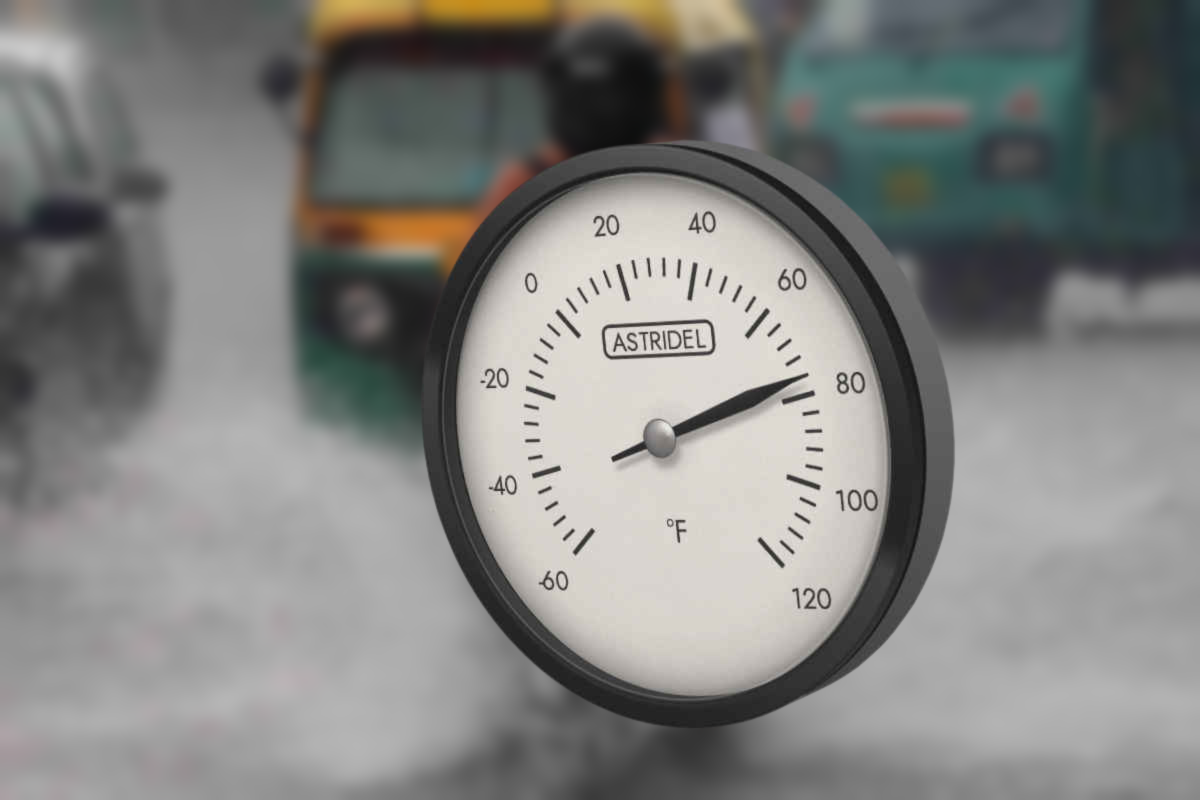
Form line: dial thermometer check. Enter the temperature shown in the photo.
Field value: 76 °F
